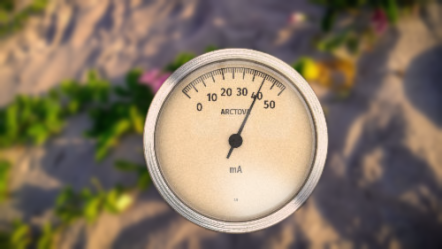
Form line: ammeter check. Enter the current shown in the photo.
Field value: 40 mA
